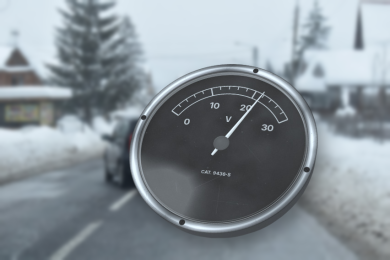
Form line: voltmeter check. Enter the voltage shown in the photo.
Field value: 22 V
